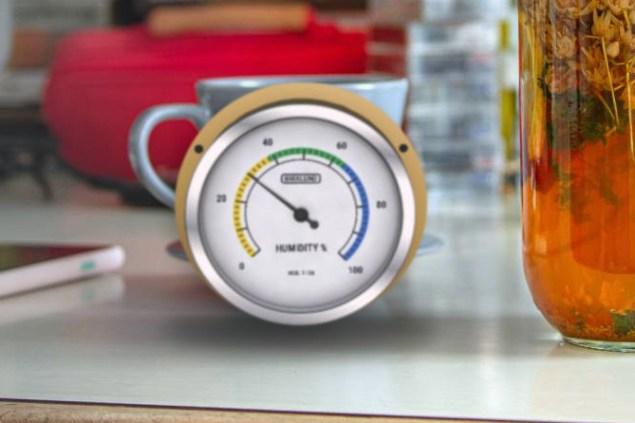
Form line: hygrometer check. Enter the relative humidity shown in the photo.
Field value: 30 %
